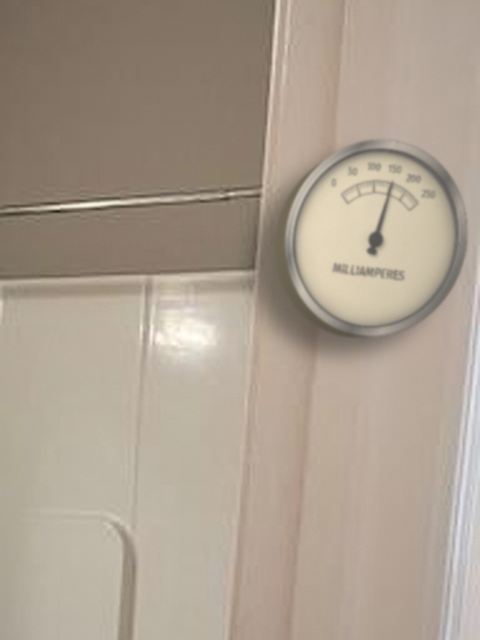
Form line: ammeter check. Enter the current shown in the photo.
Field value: 150 mA
